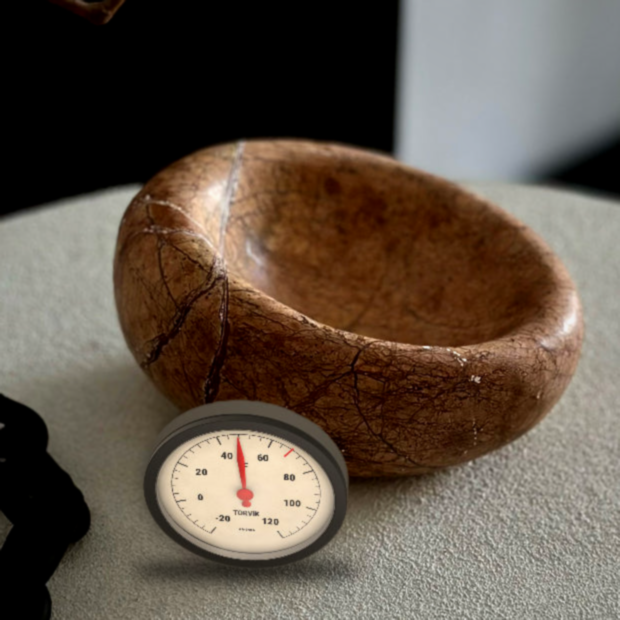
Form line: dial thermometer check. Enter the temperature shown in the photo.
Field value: 48 °F
